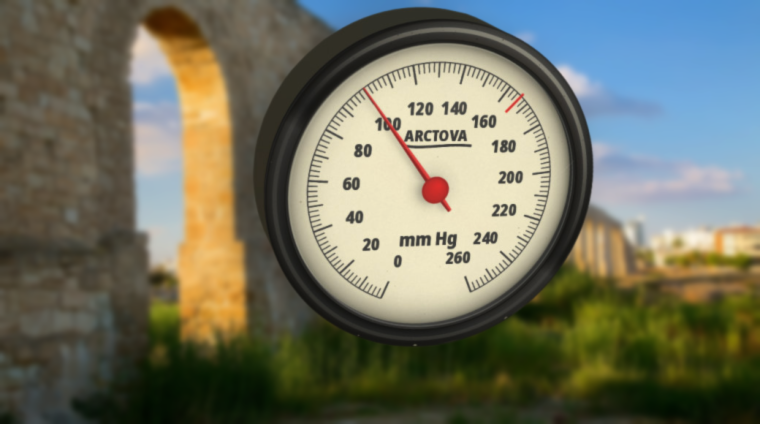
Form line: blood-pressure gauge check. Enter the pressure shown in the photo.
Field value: 100 mmHg
